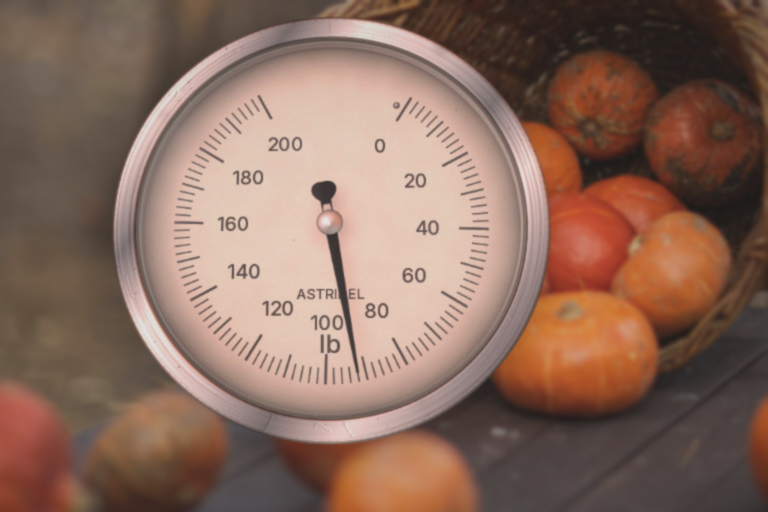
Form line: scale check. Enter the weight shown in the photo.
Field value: 92 lb
